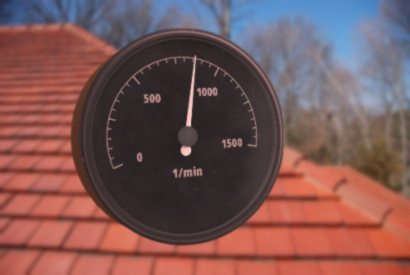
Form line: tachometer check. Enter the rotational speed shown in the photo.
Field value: 850 rpm
